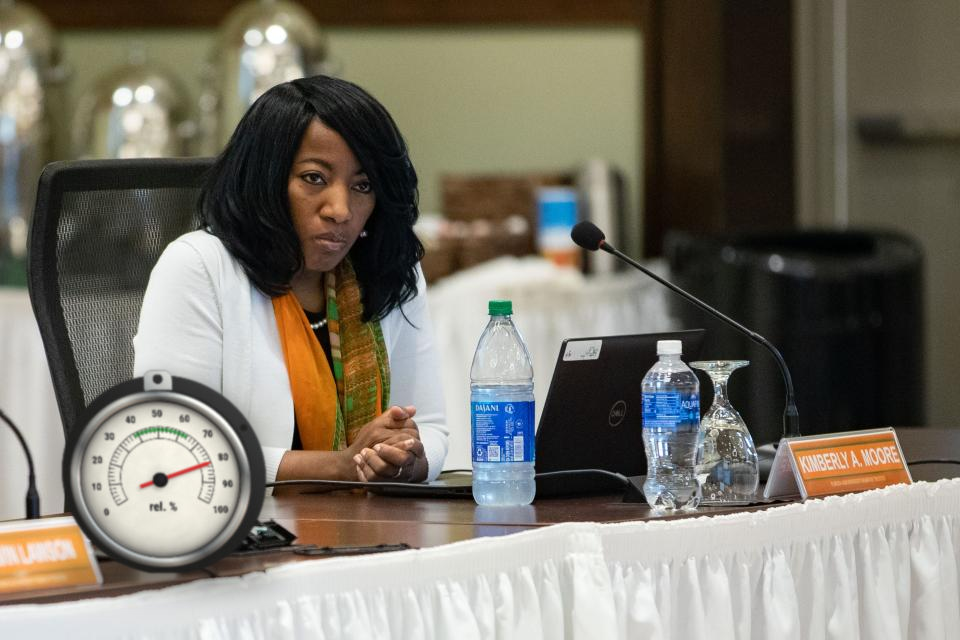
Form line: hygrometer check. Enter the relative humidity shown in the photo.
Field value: 80 %
